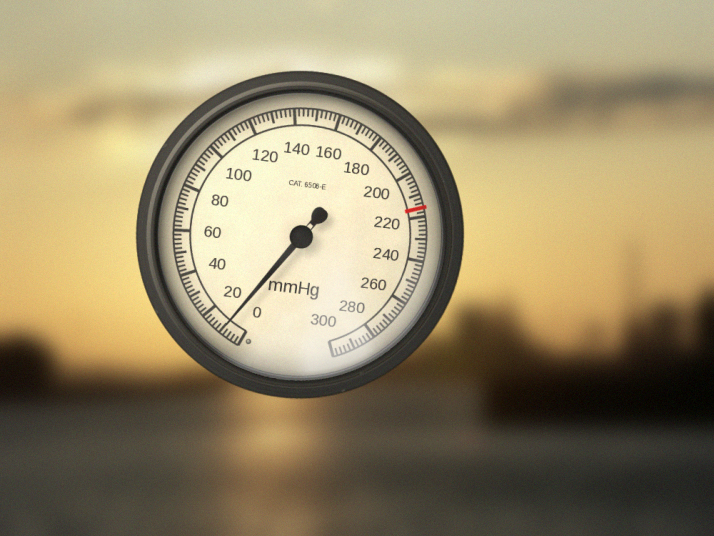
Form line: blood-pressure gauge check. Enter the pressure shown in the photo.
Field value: 10 mmHg
